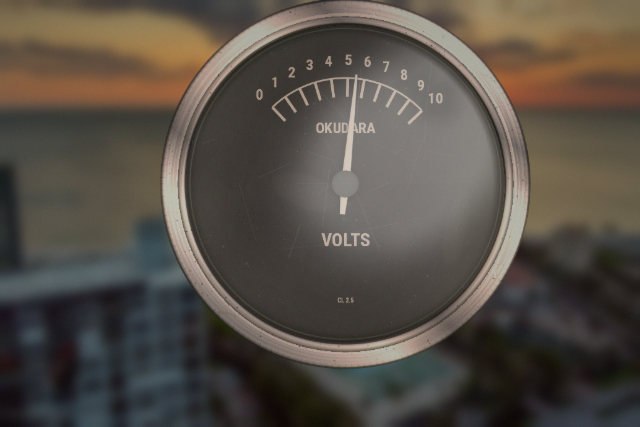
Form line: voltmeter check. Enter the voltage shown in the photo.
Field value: 5.5 V
